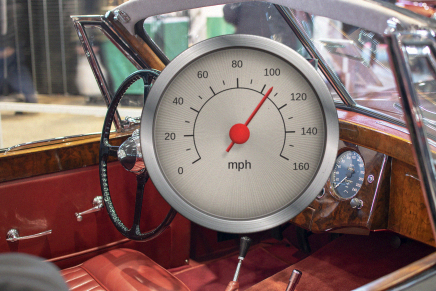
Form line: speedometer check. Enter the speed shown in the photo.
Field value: 105 mph
